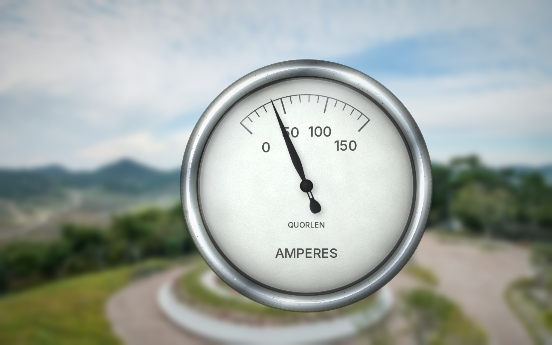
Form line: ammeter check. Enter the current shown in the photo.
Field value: 40 A
